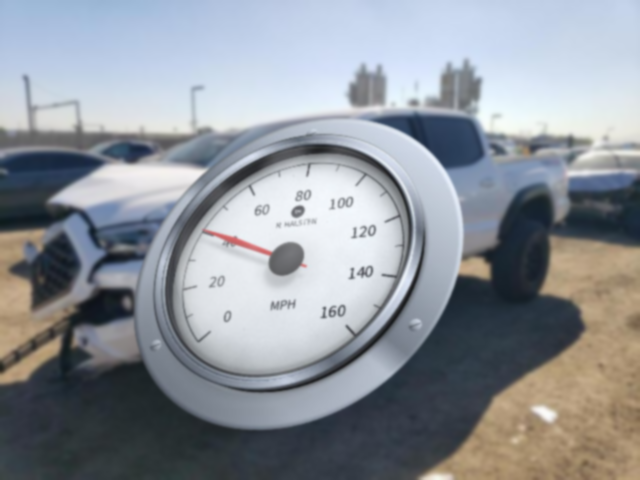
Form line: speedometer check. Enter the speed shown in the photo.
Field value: 40 mph
